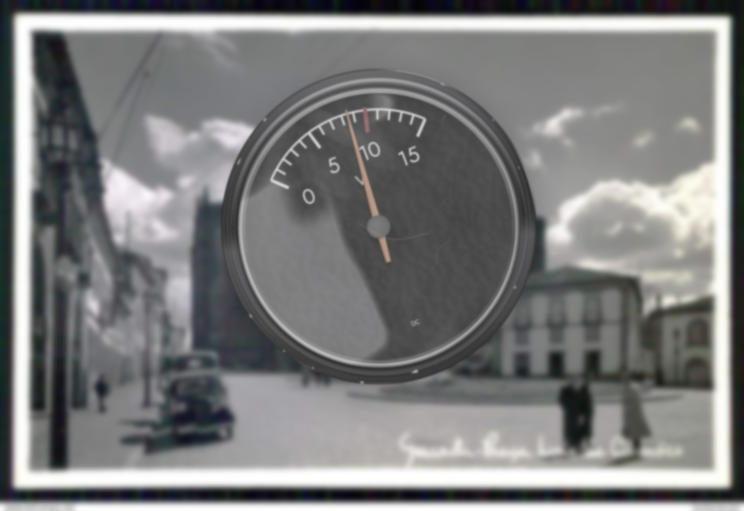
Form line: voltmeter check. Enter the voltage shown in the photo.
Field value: 8.5 V
